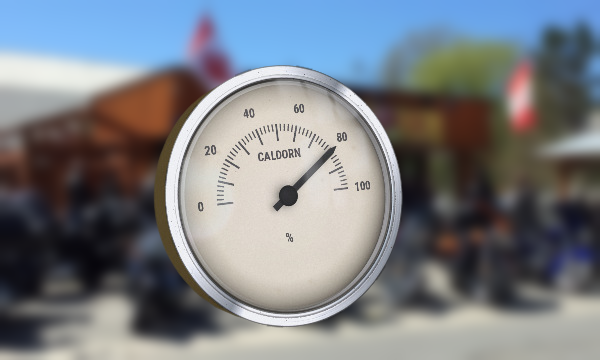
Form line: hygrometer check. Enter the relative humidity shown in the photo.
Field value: 80 %
